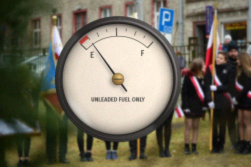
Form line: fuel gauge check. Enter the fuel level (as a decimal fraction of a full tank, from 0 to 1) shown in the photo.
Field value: 0.125
